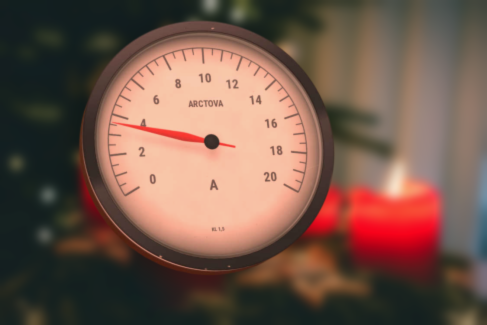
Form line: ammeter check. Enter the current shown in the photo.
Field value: 3.5 A
